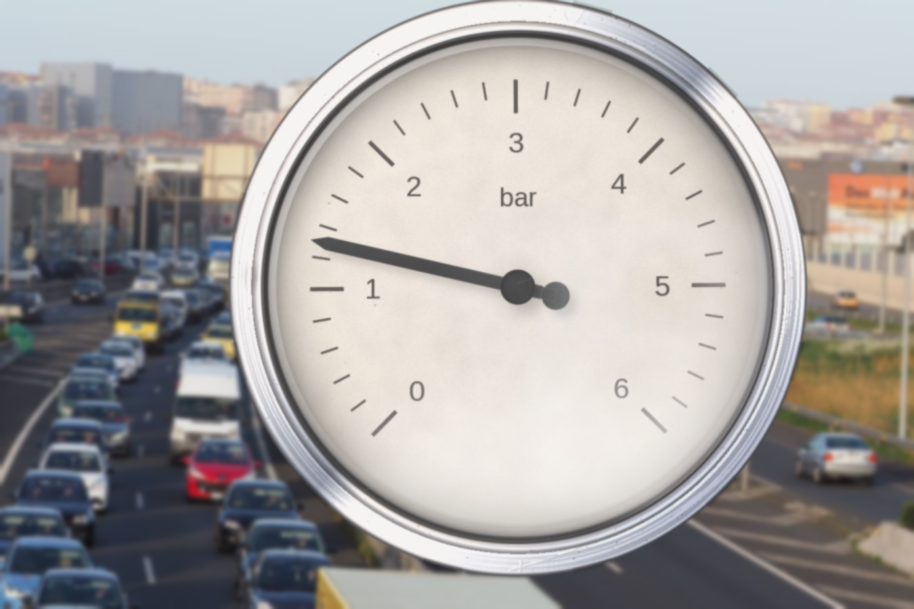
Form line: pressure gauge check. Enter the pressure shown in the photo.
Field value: 1.3 bar
